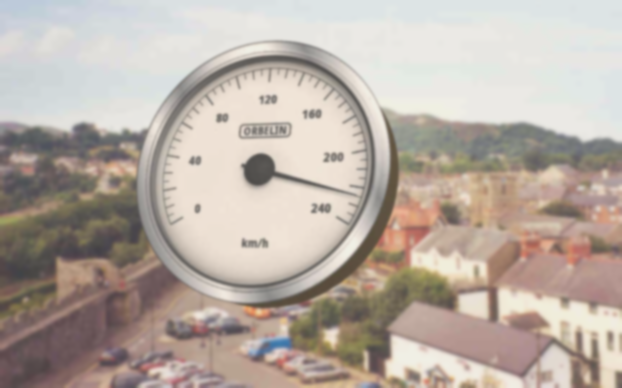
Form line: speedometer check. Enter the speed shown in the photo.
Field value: 225 km/h
